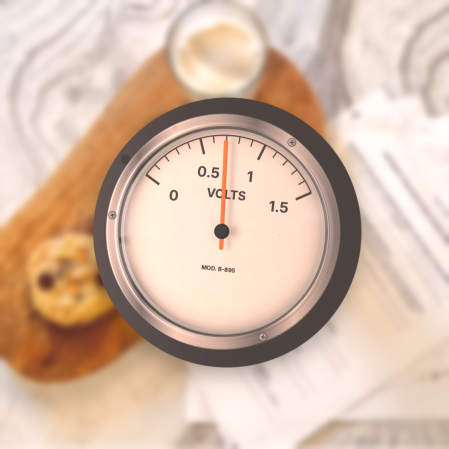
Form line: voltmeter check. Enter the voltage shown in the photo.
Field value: 0.7 V
